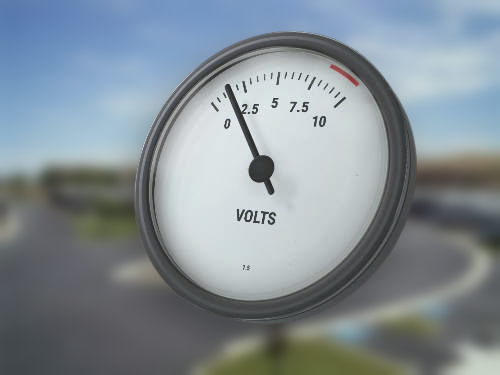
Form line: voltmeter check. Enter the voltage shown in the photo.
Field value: 1.5 V
